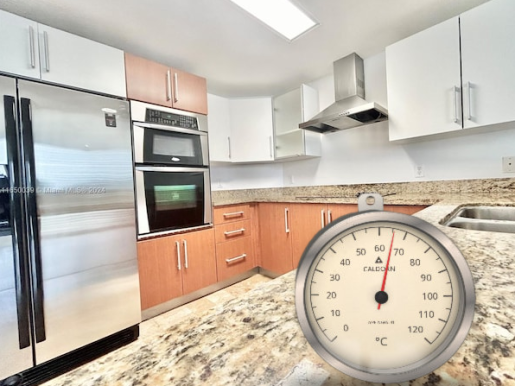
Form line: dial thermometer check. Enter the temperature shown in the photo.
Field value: 65 °C
